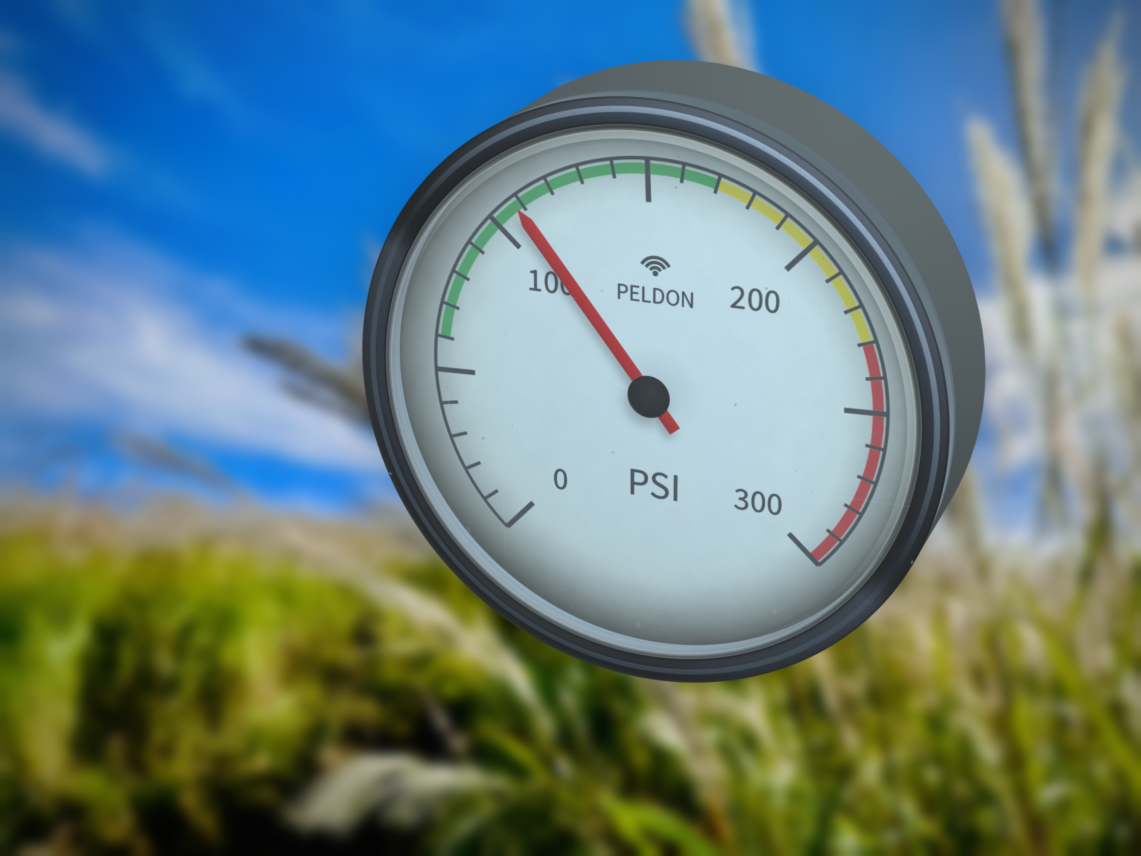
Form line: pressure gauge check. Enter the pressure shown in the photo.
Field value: 110 psi
